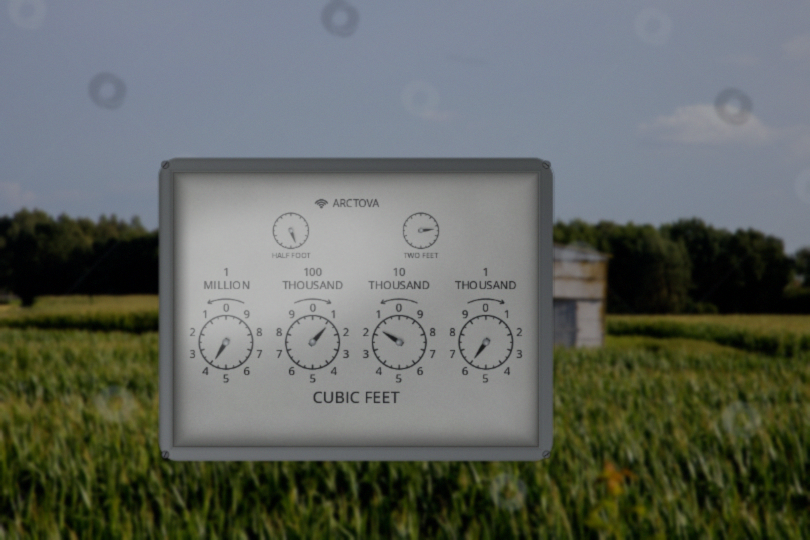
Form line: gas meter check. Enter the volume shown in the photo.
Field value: 411600 ft³
